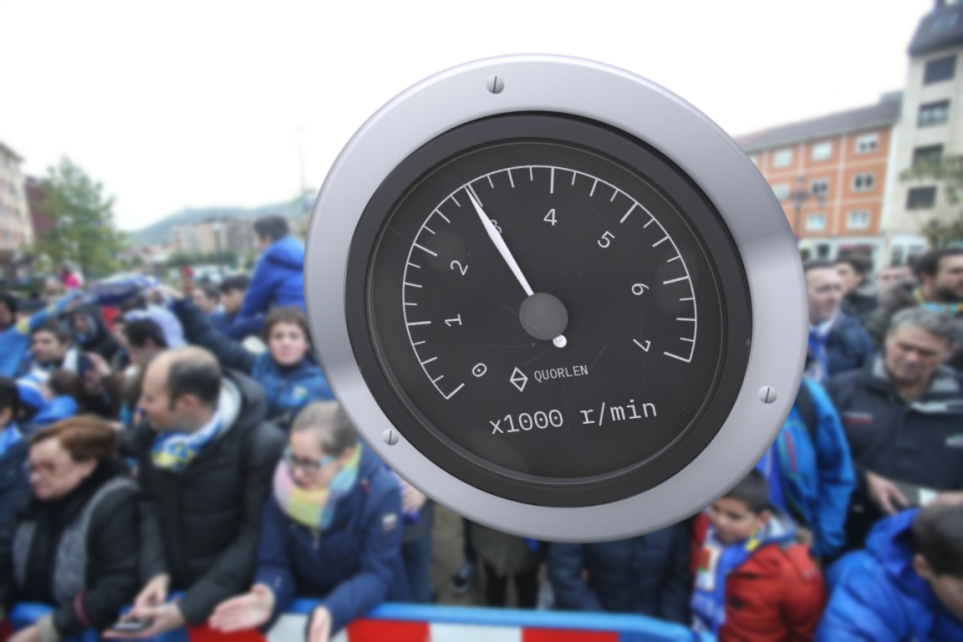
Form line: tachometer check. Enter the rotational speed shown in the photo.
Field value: 3000 rpm
